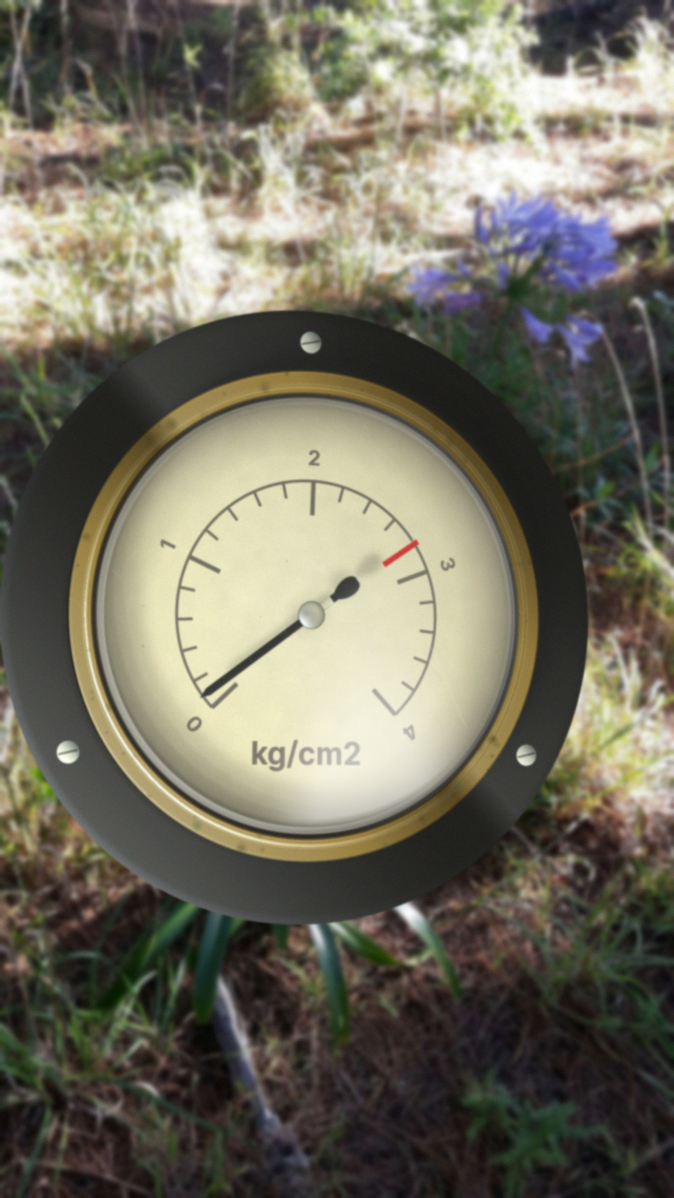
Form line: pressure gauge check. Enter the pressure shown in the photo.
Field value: 0.1 kg/cm²
